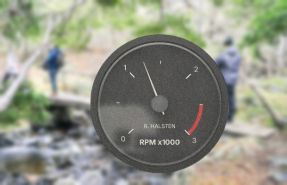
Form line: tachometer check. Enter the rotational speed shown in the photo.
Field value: 1250 rpm
